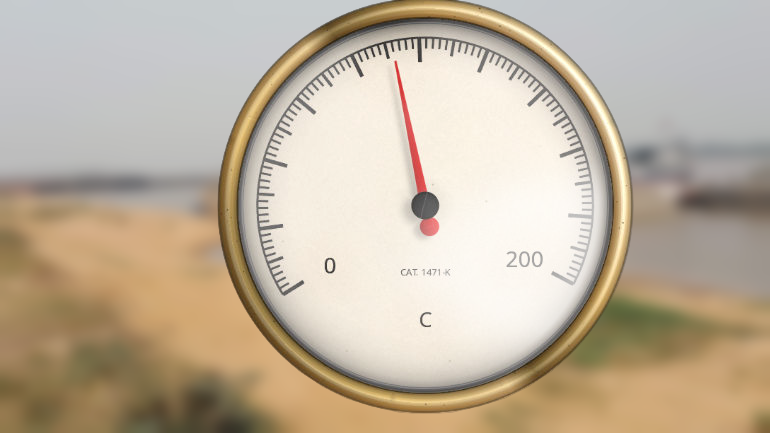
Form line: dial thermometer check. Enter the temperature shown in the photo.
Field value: 92 °C
